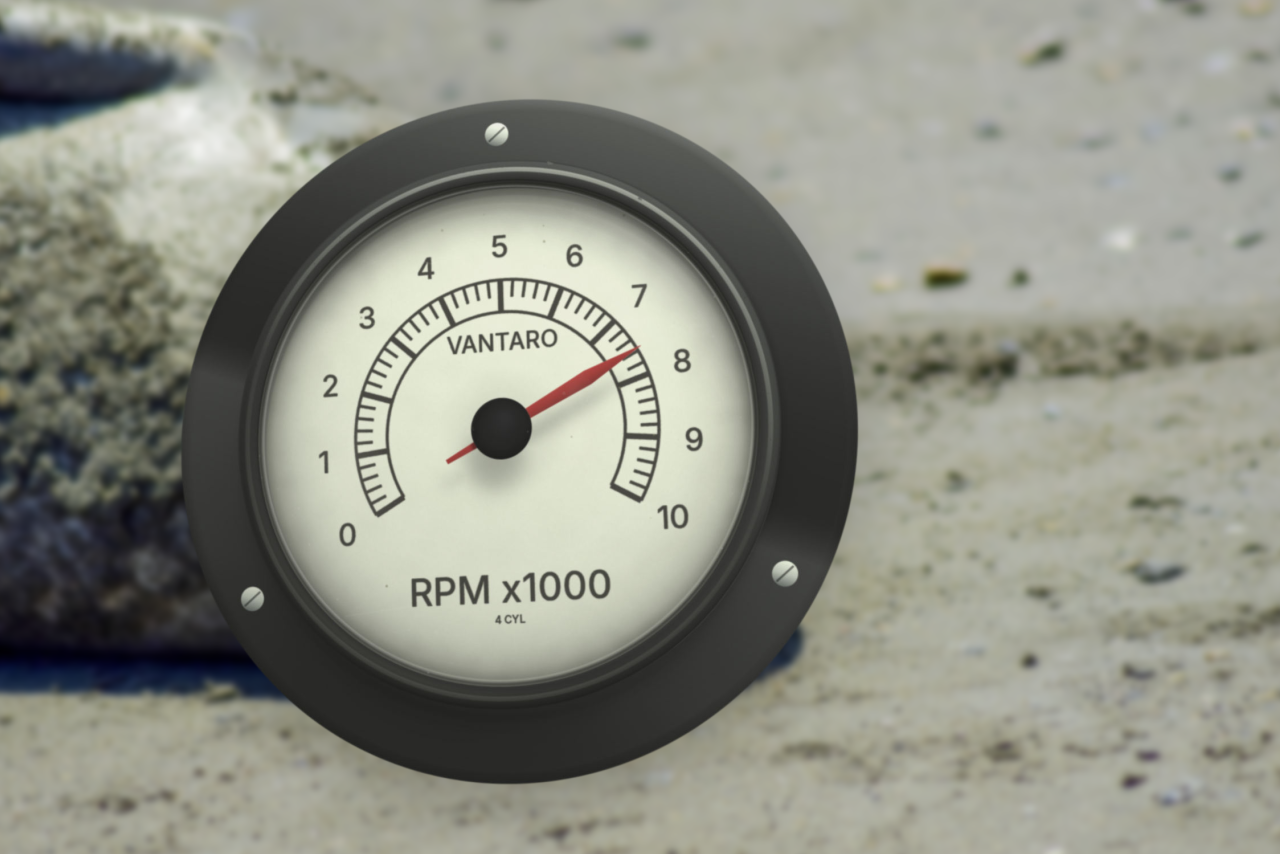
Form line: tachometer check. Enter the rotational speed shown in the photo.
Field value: 7600 rpm
